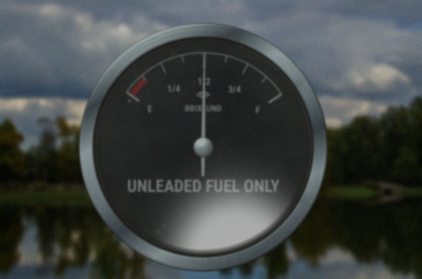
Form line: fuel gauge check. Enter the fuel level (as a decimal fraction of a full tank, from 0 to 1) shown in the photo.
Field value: 0.5
